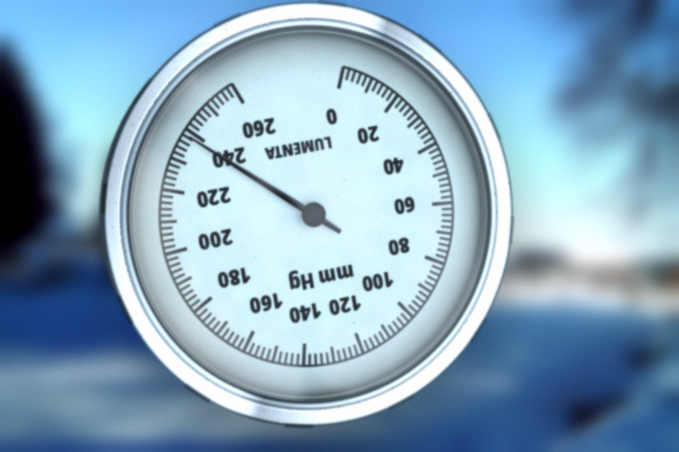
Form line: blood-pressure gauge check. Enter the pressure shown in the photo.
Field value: 238 mmHg
